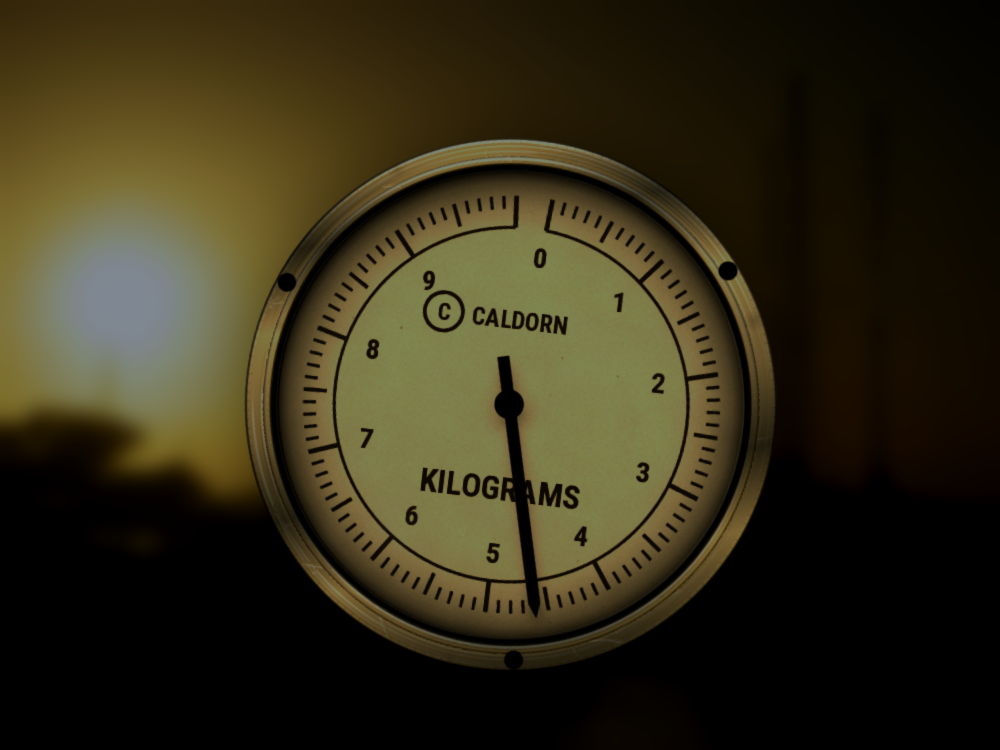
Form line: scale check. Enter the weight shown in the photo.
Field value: 4.6 kg
